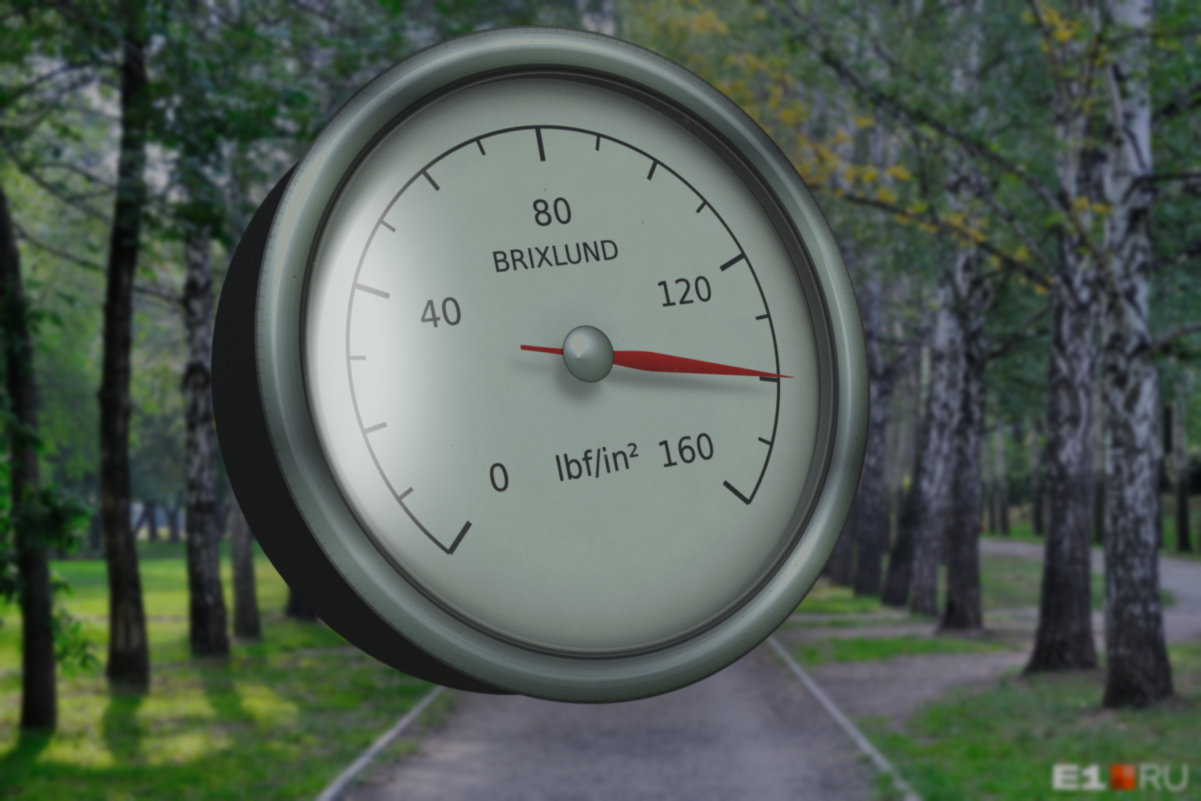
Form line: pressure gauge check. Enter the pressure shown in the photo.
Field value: 140 psi
